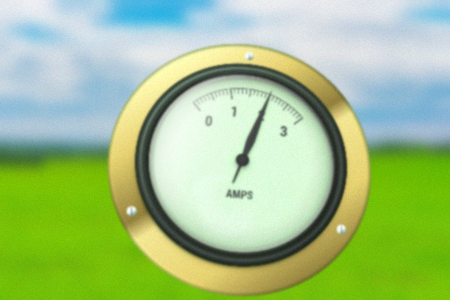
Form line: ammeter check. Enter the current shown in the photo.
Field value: 2 A
